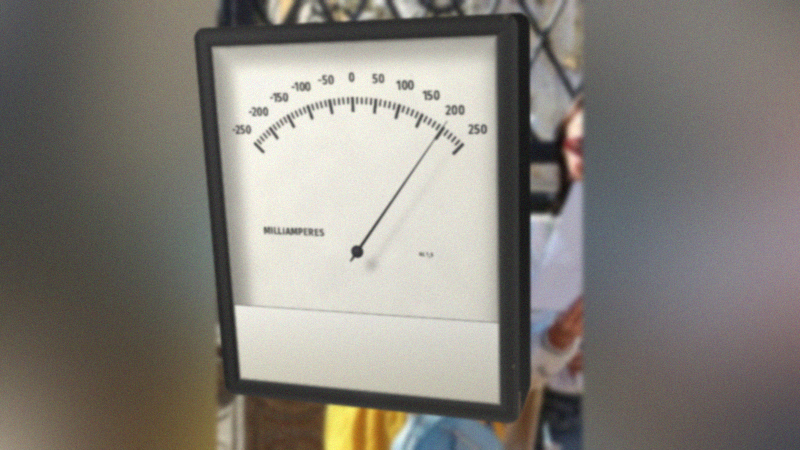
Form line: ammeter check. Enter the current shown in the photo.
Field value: 200 mA
